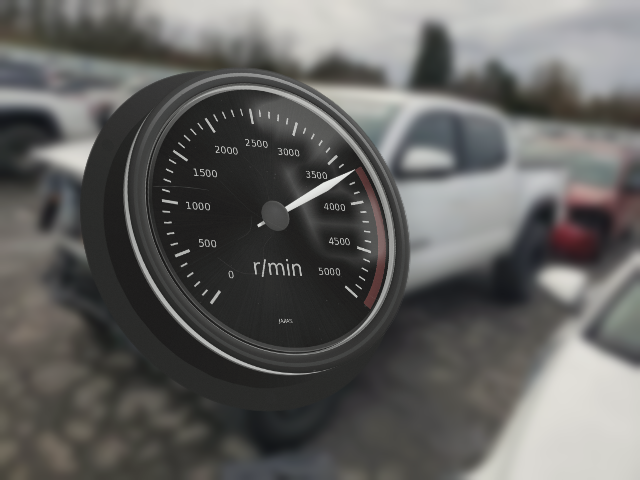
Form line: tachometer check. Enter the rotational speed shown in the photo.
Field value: 3700 rpm
